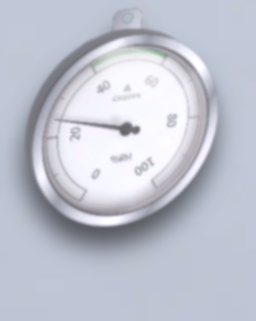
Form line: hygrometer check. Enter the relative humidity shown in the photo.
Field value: 25 %
